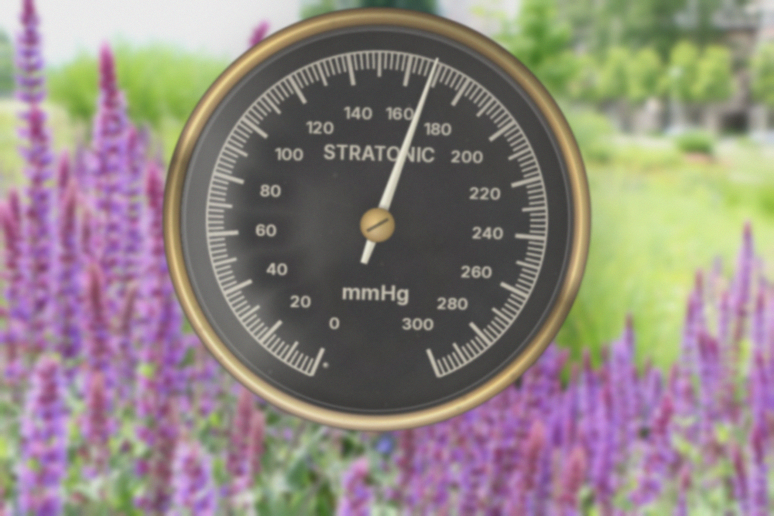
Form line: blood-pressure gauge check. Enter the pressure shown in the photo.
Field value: 168 mmHg
